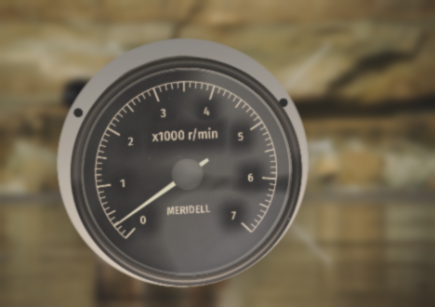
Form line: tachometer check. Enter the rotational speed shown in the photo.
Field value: 300 rpm
